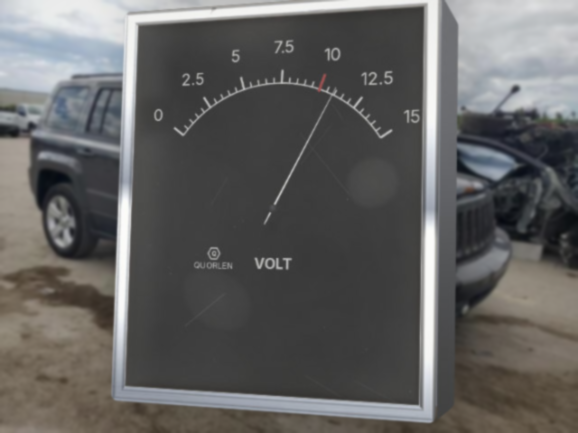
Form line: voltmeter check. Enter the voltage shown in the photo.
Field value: 11 V
